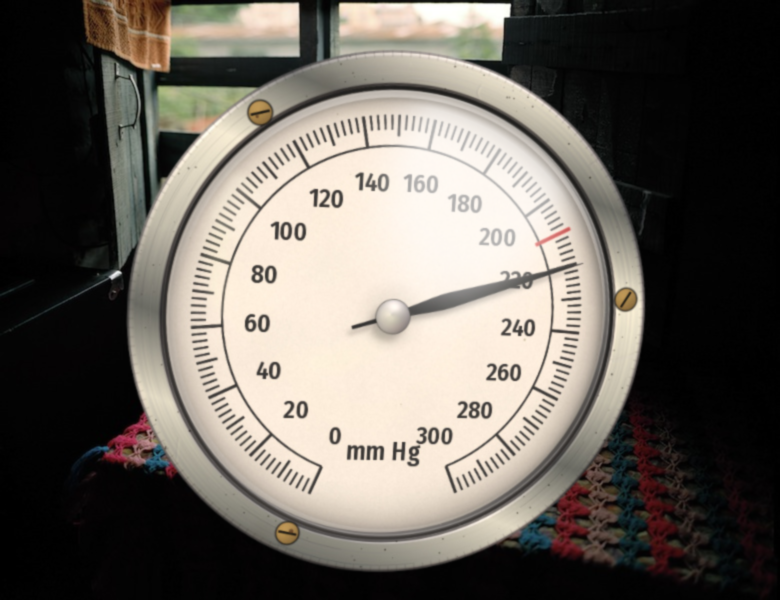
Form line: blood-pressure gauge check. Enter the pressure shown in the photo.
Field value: 220 mmHg
